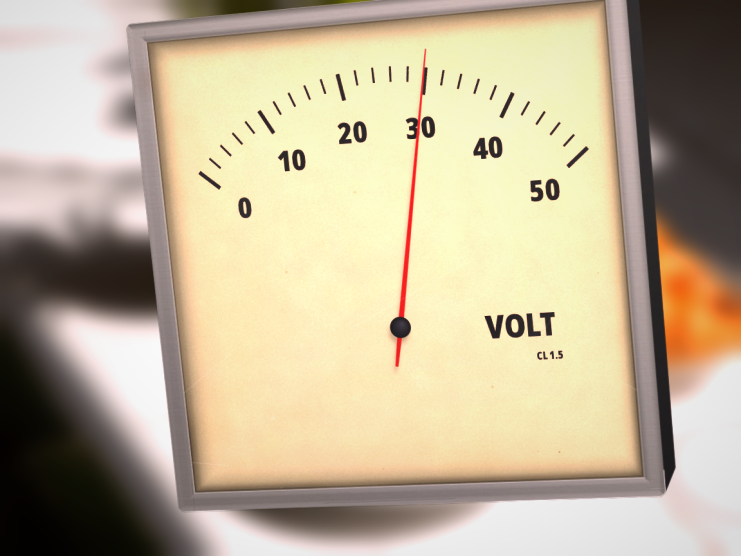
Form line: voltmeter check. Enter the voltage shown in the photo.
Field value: 30 V
